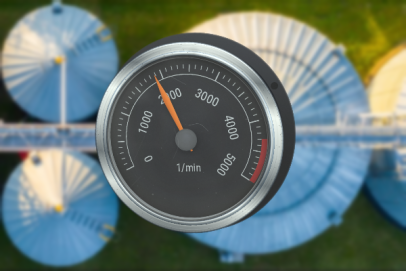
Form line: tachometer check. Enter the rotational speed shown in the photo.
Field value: 1900 rpm
